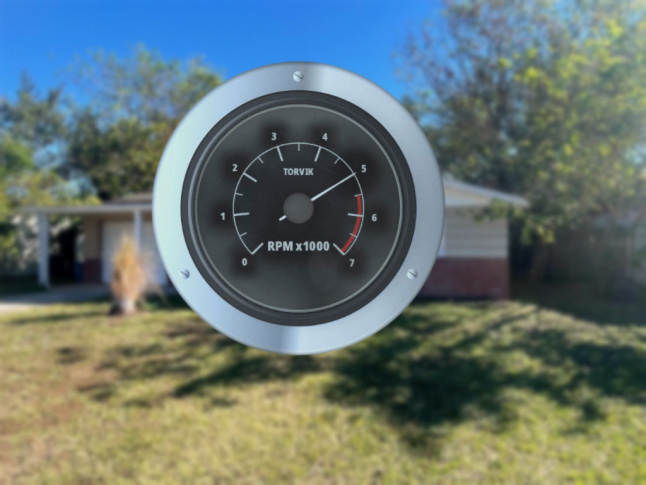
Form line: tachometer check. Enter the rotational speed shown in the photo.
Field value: 5000 rpm
